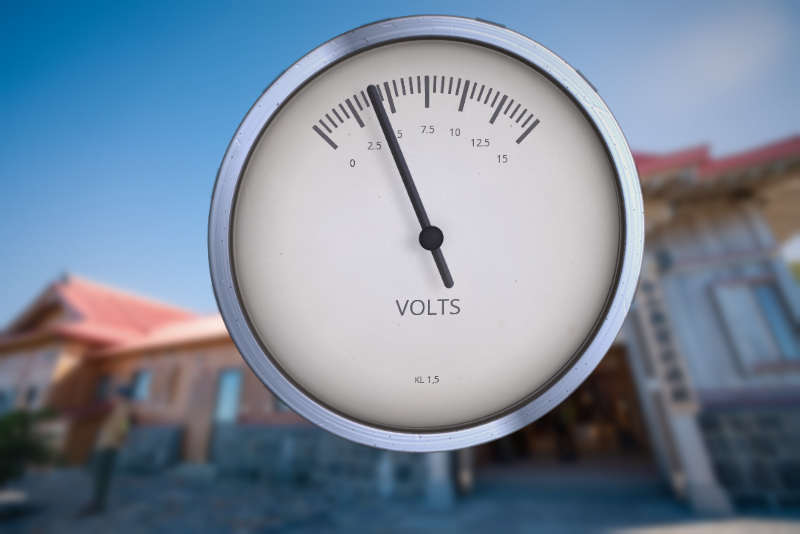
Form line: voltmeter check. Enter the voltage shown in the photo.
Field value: 4 V
